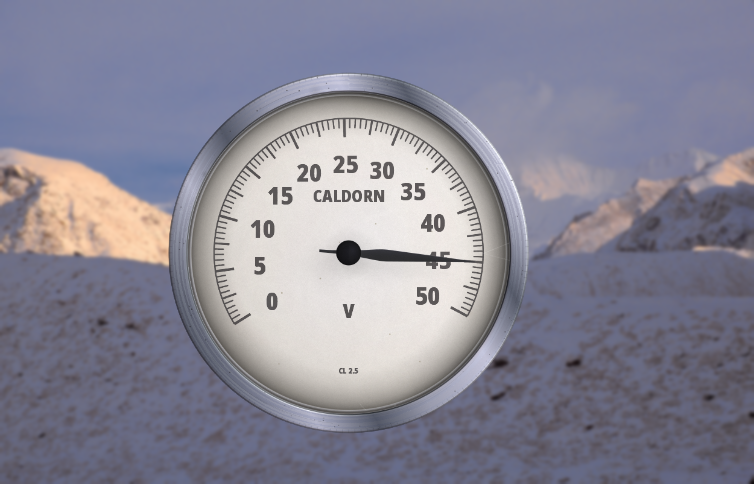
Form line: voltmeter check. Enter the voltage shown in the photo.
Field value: 45 V
